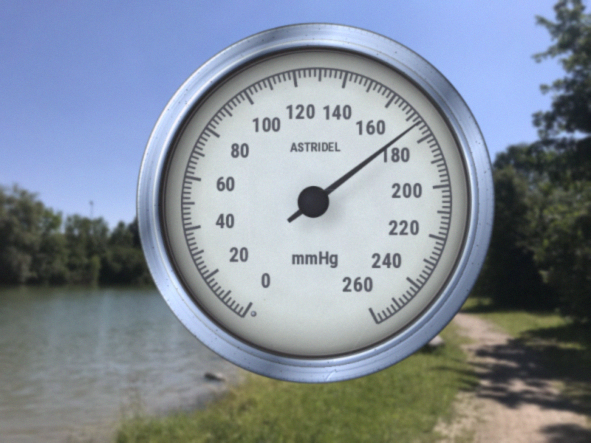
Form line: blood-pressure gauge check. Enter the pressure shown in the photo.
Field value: 174 mmHg
